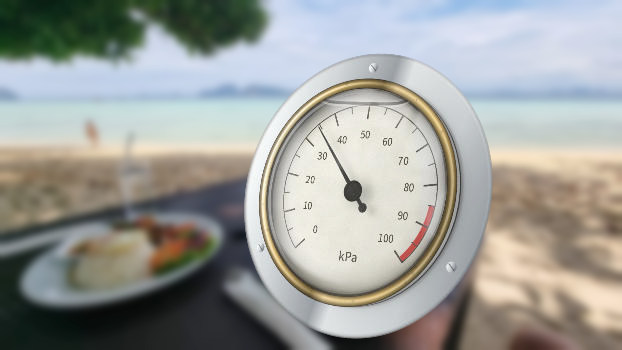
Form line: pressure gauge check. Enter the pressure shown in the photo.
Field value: 35 kPa
